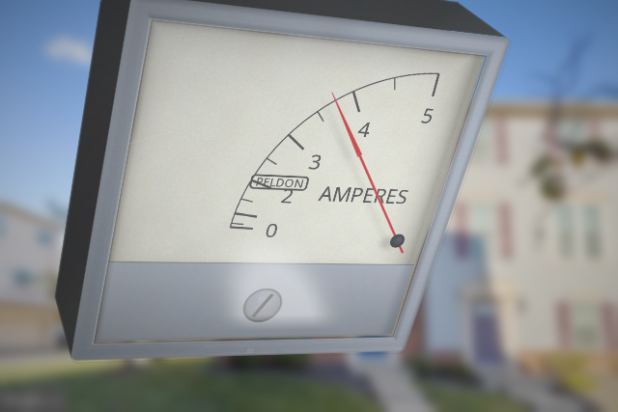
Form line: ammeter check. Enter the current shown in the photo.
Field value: 3.75 A
